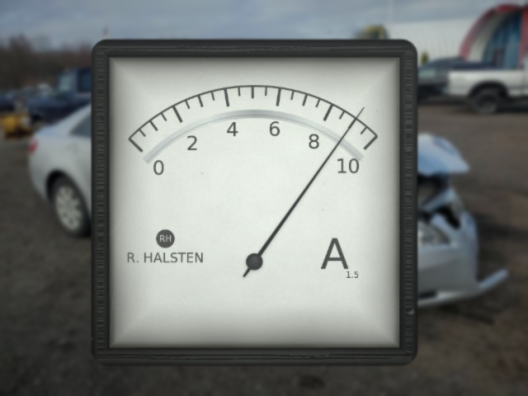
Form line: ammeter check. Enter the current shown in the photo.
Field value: 9 A
